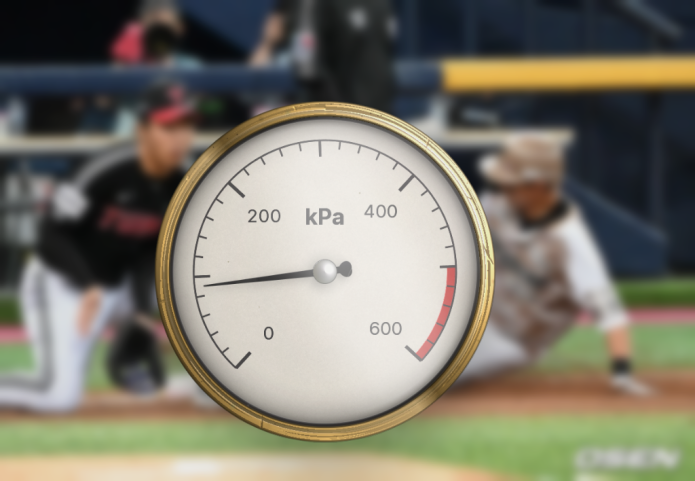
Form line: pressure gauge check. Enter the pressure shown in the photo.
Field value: 90 kPa
